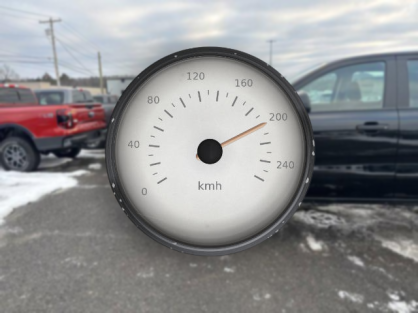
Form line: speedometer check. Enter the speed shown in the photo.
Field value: 200 km/h
